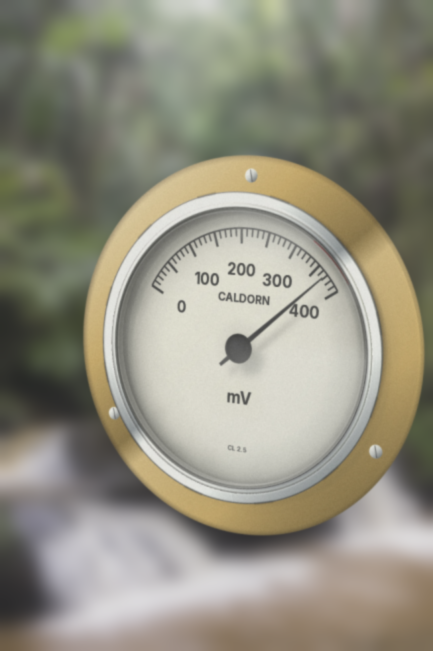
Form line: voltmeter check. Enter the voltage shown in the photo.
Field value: 370 mV
